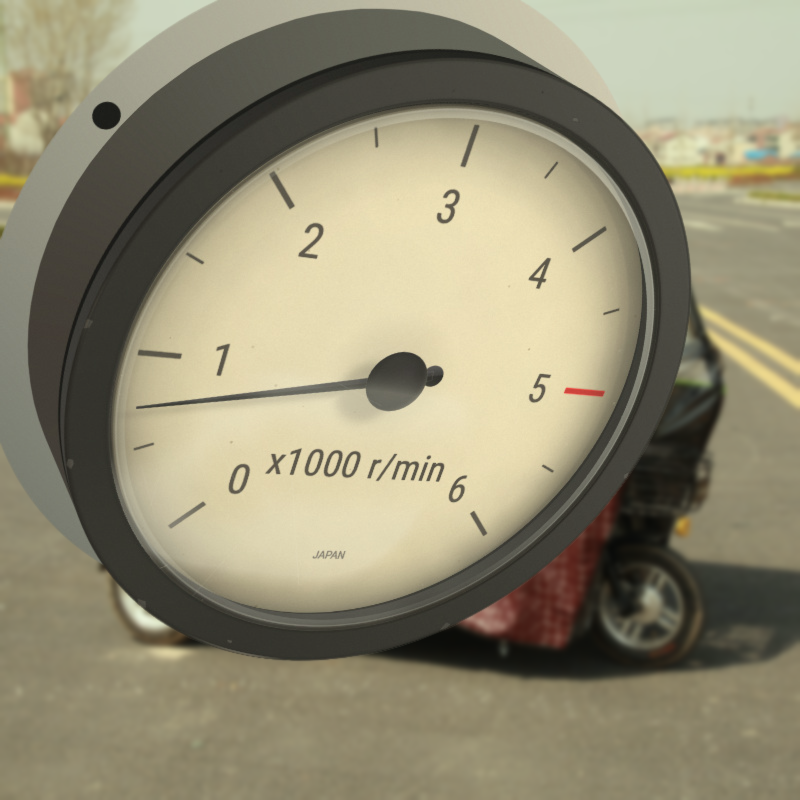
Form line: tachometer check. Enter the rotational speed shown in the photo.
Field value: 750 rpm
